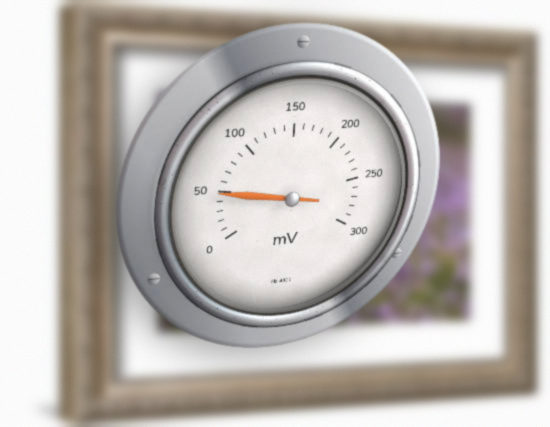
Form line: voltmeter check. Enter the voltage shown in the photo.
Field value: 50 mV
